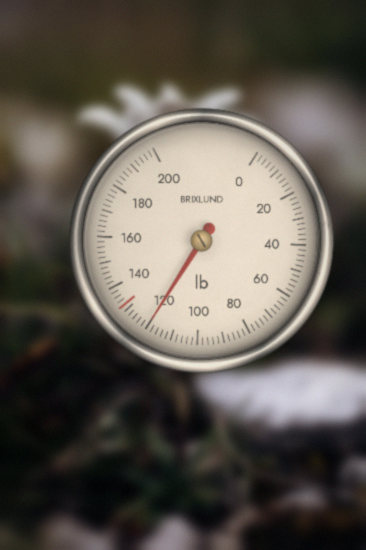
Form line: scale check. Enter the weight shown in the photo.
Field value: 120 lb
